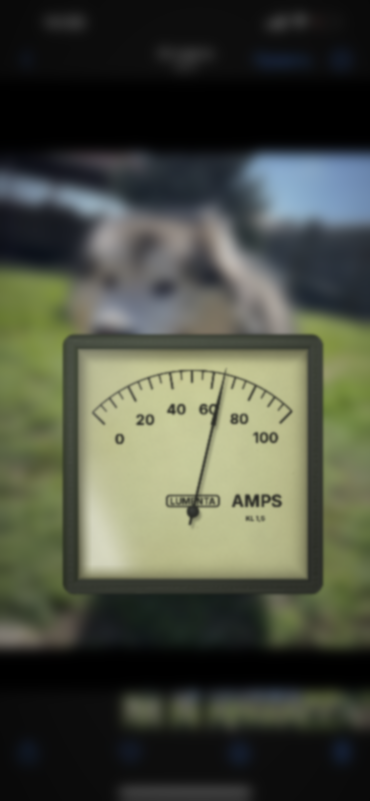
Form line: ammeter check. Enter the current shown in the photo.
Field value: 65 A
